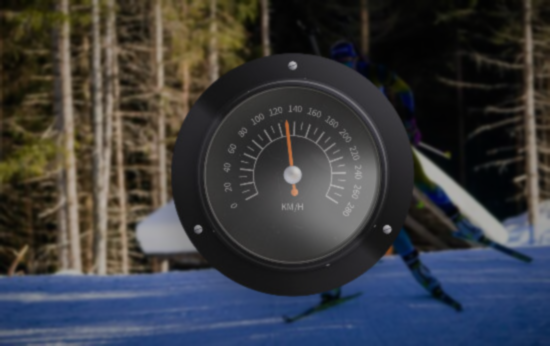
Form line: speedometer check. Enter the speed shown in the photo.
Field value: 130 km/h
